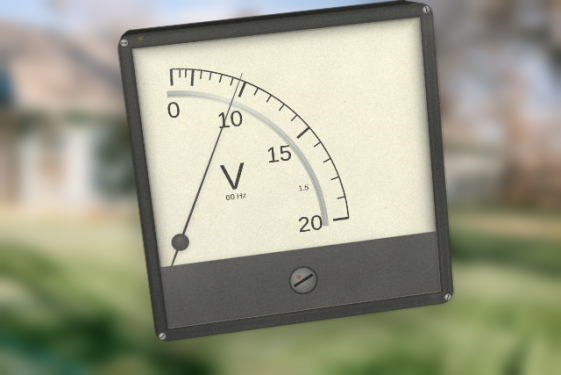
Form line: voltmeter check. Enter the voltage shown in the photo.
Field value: 9.5 V
